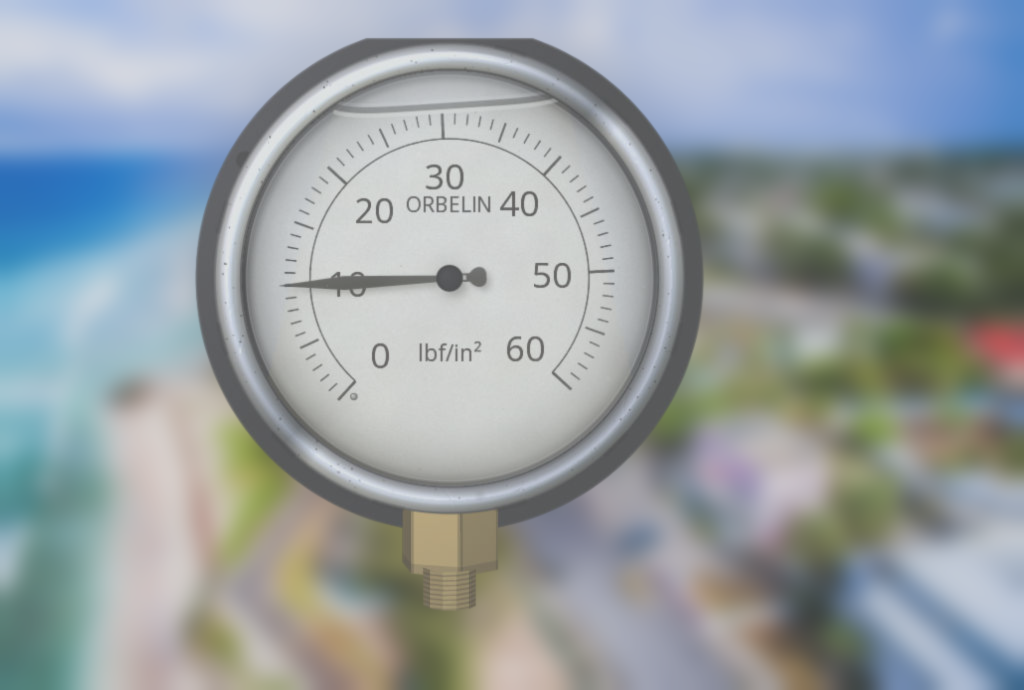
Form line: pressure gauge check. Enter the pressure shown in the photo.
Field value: 10 psi
